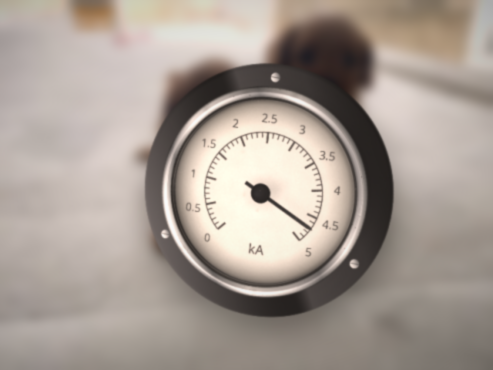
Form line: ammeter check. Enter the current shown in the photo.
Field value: 4.7 kA
